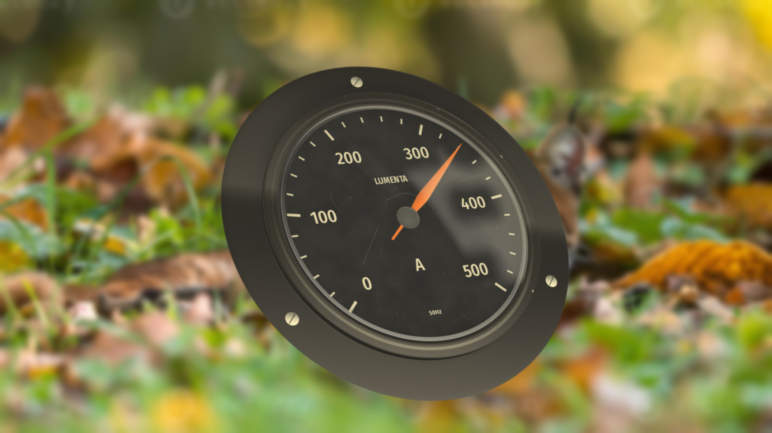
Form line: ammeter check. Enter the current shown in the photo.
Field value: 340 A
